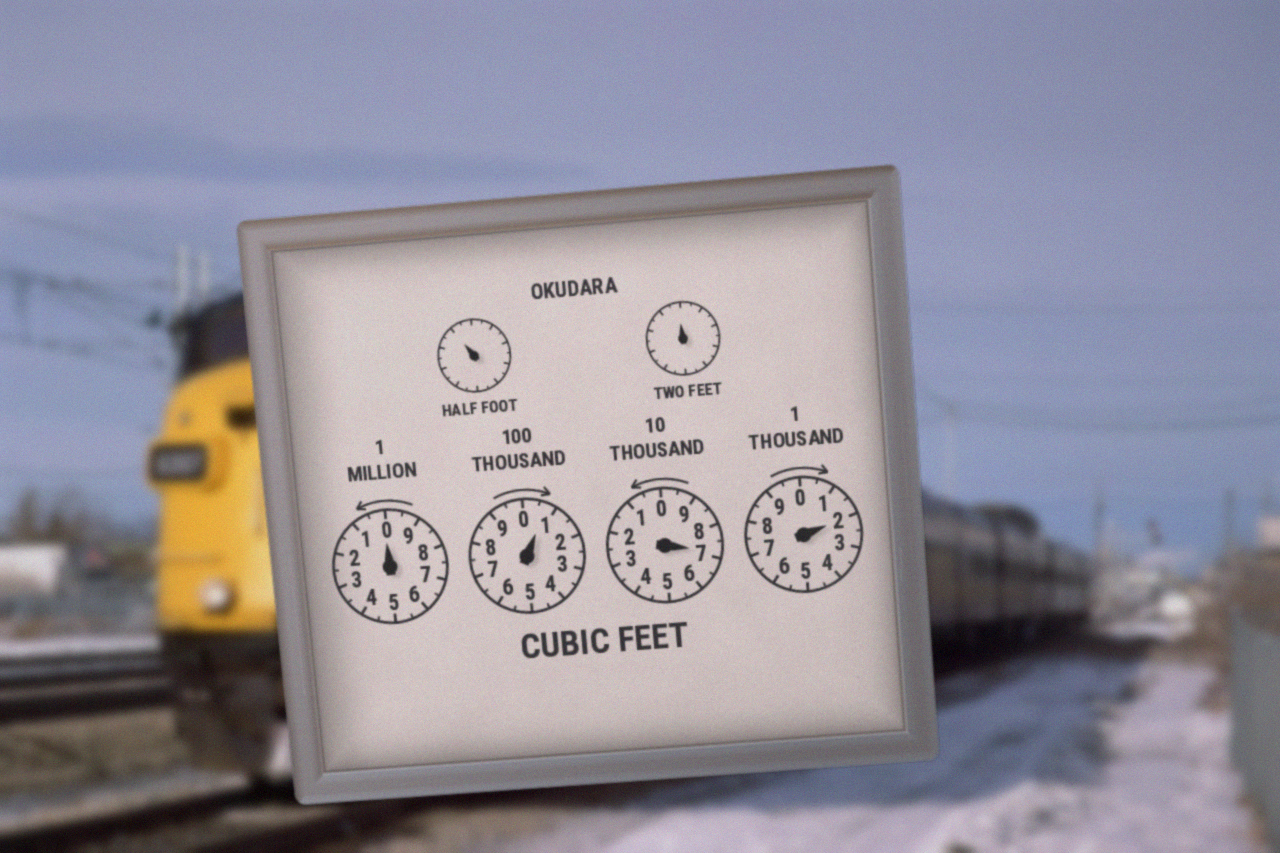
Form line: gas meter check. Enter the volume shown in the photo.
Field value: 7200 ft³
